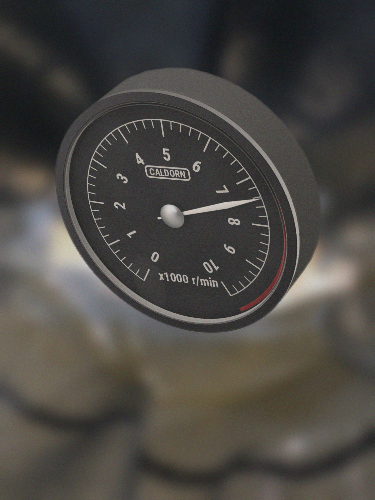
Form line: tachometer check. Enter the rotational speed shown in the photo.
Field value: 7400 rpm
